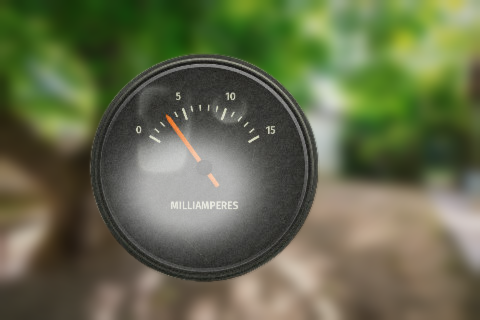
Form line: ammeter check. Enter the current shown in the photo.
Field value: 3 mA
